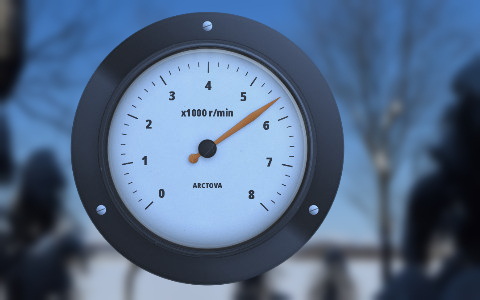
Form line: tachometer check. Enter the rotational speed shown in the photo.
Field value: 5600 rpm
